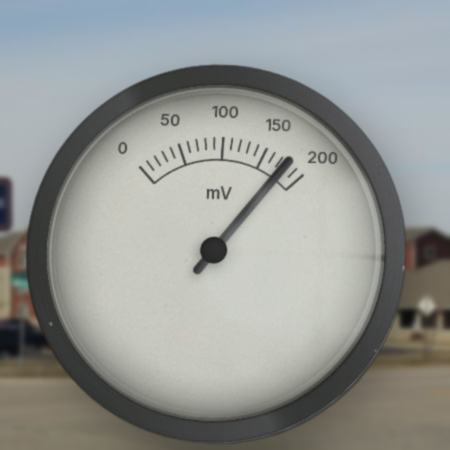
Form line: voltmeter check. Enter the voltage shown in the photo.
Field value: 180 mV
